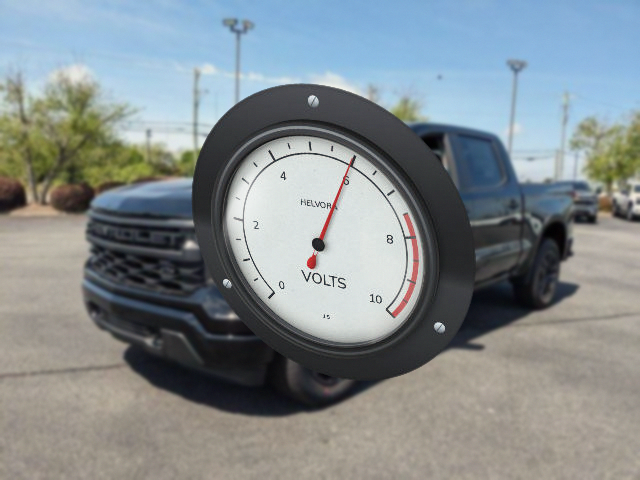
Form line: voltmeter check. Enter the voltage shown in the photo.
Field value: 6 V
